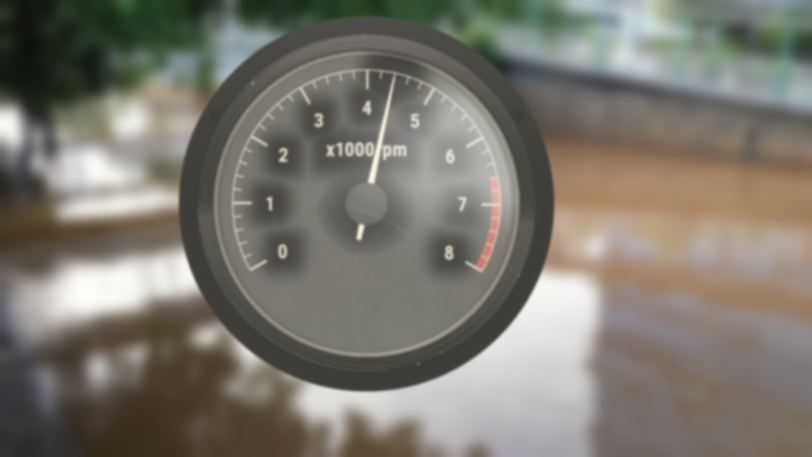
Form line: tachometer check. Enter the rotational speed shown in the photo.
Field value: 4400 rpm
